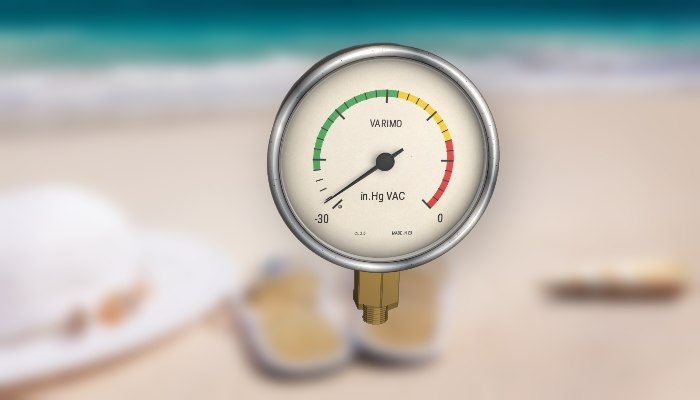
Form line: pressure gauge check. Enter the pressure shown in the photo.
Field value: -29 inHg
